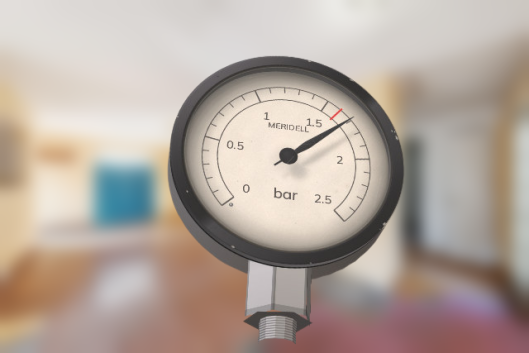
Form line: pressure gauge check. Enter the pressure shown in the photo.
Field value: 1.7 bar
